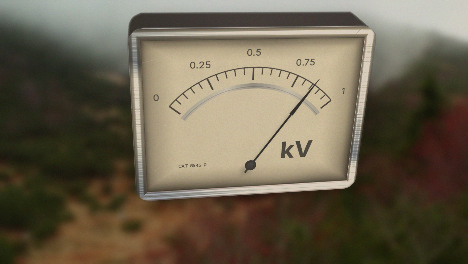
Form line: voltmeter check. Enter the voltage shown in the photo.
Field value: 0.85 kV
